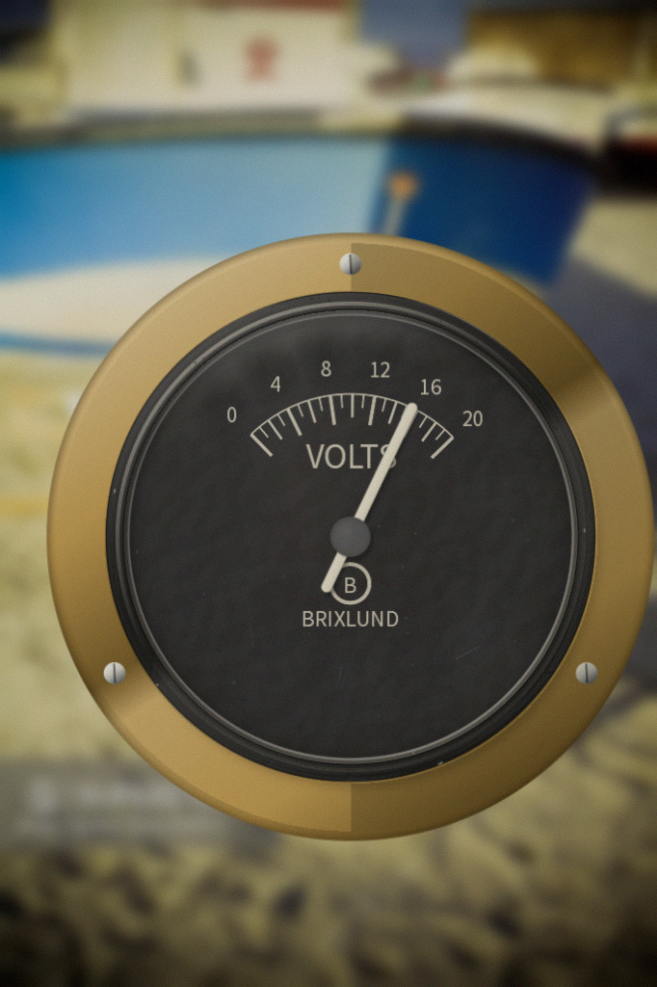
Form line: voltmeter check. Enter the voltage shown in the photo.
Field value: 15.5 V
